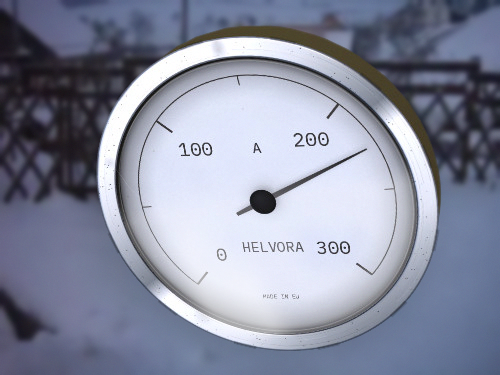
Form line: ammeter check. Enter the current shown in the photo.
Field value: 225 A
